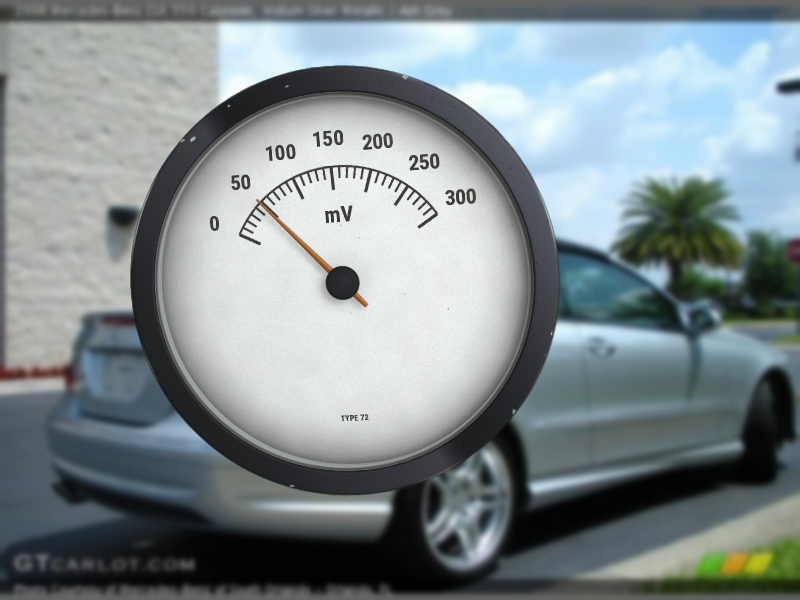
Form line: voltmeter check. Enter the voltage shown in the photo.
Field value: 50 mV
